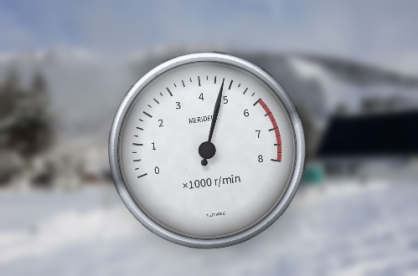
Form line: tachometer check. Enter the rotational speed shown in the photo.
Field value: 4750 rpm
